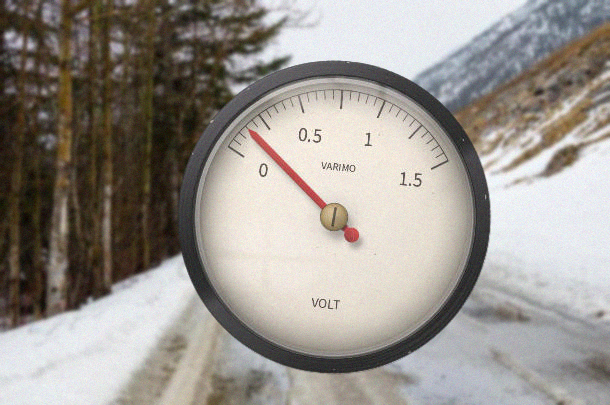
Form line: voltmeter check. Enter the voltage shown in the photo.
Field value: 0.15 V
